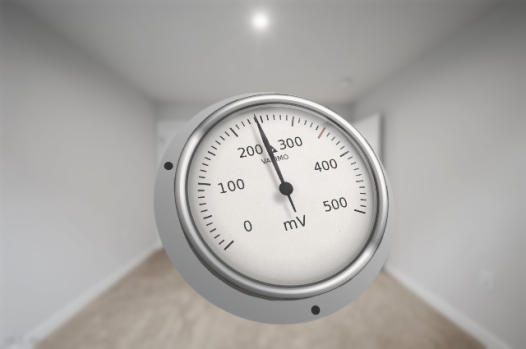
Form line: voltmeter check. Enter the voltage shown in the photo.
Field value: 240 mV
